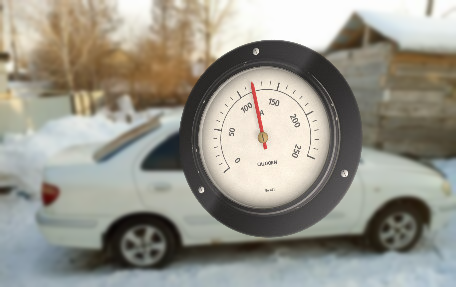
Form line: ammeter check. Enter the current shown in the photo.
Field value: 120 A
